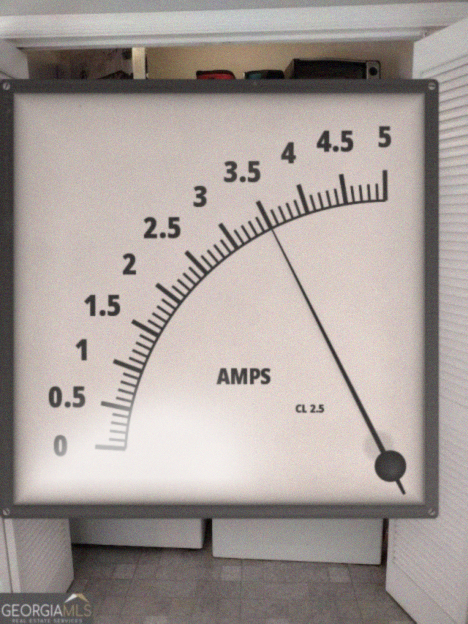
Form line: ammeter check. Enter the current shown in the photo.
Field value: 3.5 A
